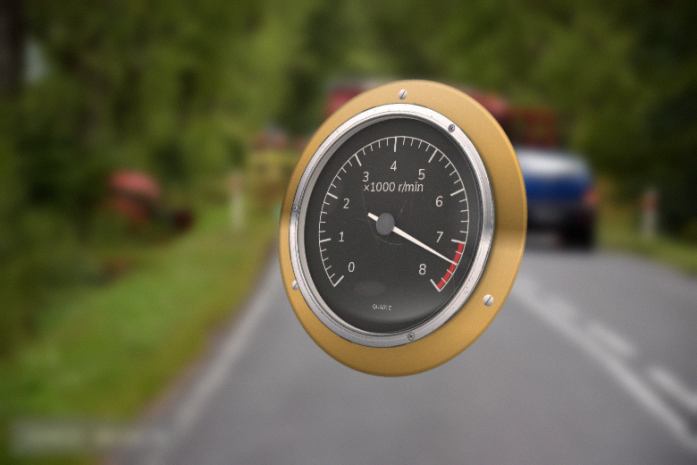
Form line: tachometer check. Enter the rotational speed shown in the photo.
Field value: 7400 rpm
